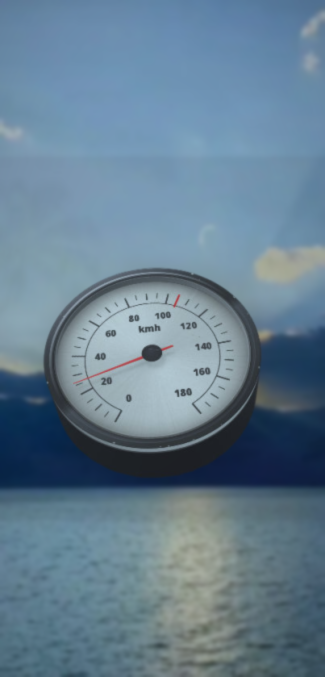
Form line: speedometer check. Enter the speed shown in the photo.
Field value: 25 km/h
